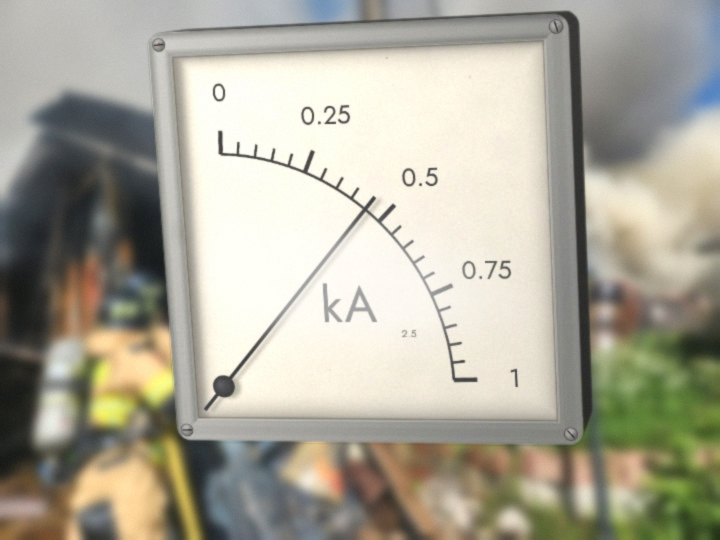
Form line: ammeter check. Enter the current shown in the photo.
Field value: 0.45 kA
